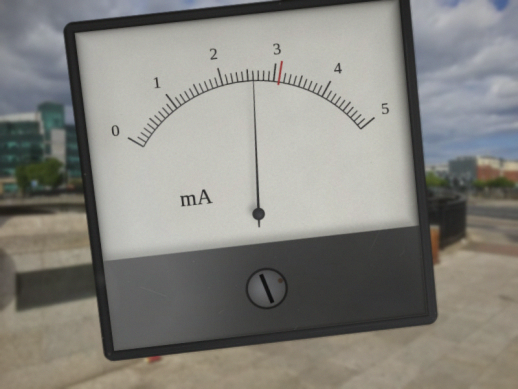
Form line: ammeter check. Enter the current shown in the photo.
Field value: 2.6 mA
